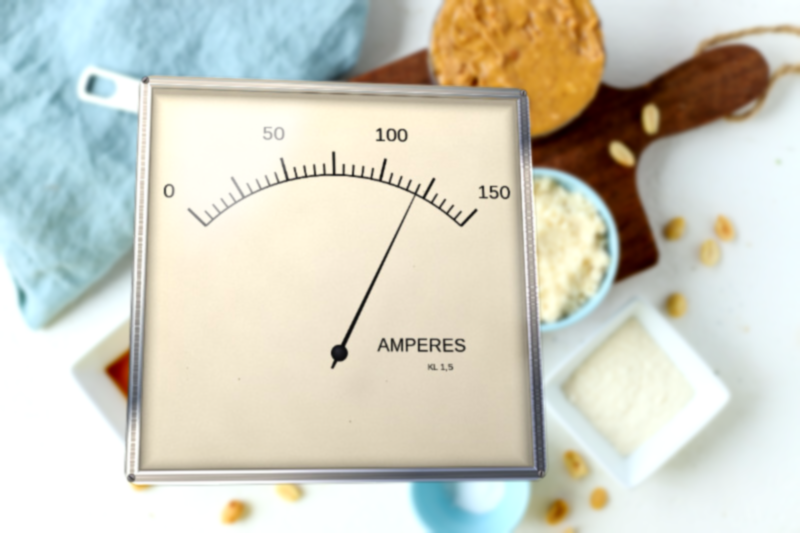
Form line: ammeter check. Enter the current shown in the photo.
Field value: 120 A
